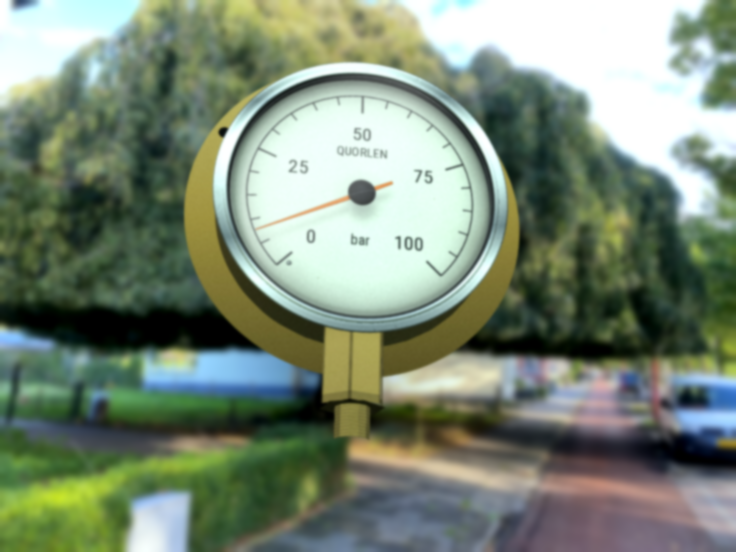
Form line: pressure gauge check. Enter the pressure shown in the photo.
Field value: 7.5 bar
